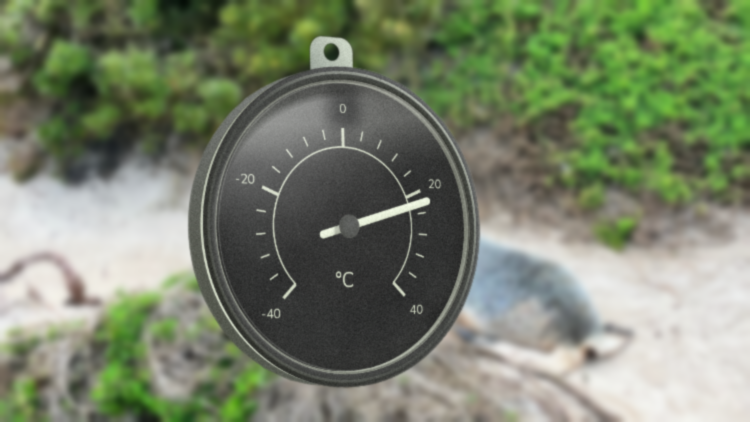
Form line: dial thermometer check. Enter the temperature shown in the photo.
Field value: 22 °C
